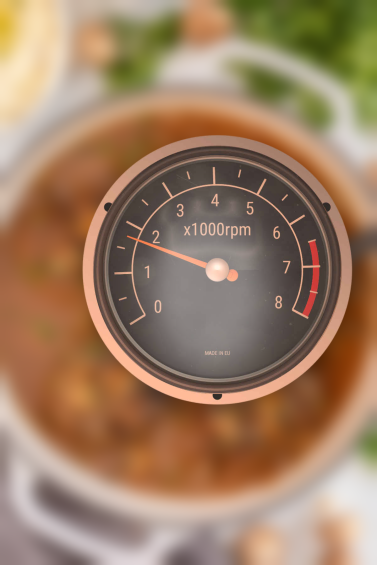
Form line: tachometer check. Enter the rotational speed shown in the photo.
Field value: 1750 rpm
